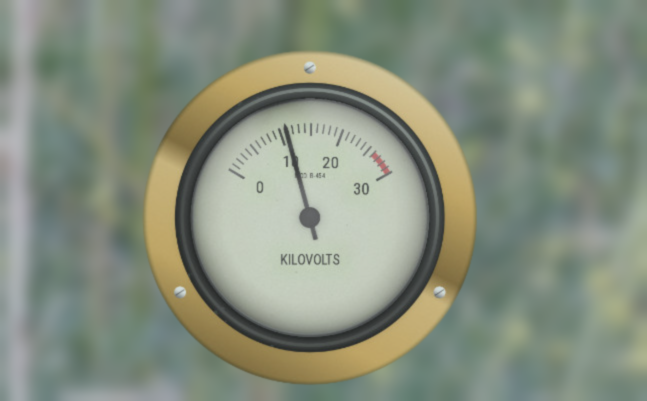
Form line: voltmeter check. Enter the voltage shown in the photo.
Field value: 11 kV
